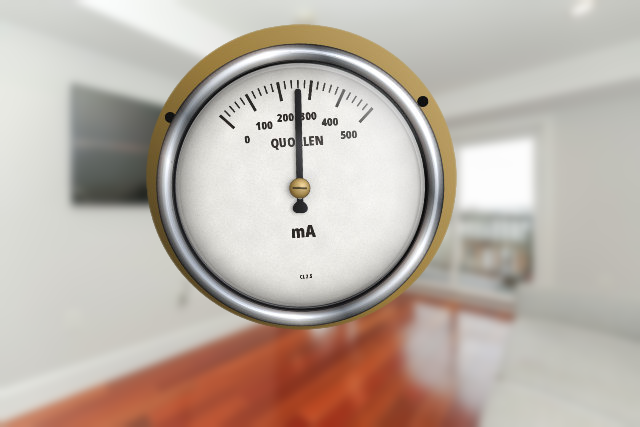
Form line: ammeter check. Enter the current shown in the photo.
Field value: 260 mA
